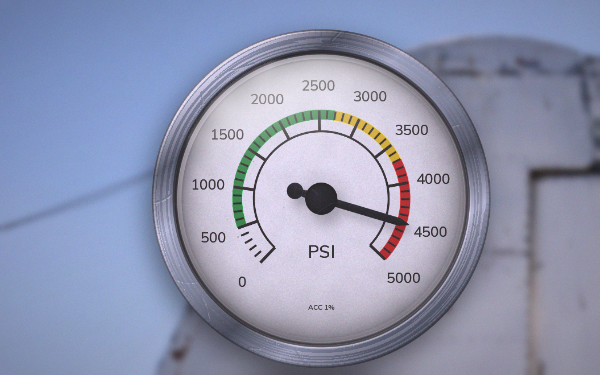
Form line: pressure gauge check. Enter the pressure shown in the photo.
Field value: 4500 psi
